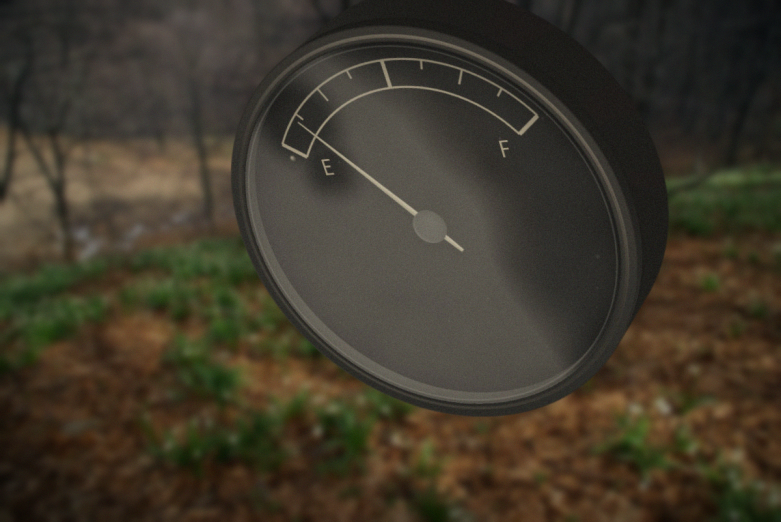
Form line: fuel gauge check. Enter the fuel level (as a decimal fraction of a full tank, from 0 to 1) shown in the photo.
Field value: 0.125
